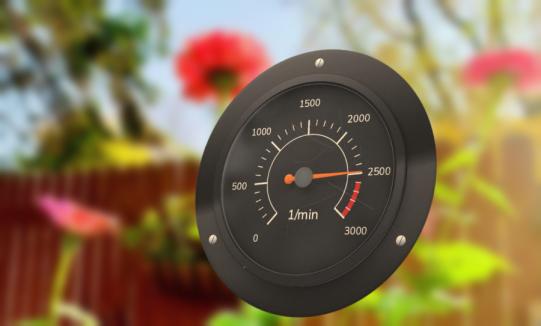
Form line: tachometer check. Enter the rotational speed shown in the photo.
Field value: 2500 rpm
